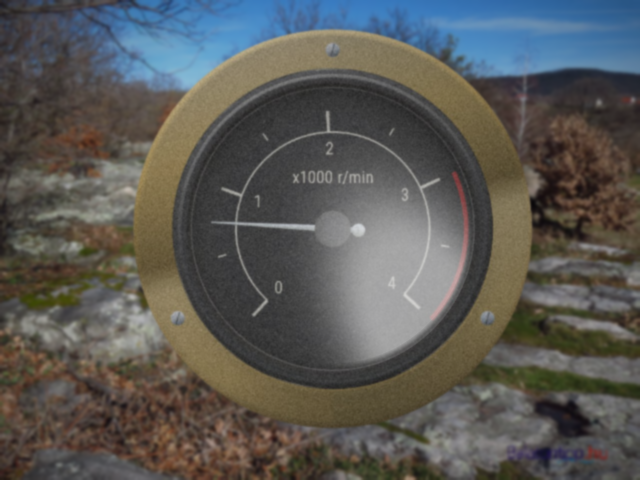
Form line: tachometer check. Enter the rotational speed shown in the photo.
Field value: 750 rpm
